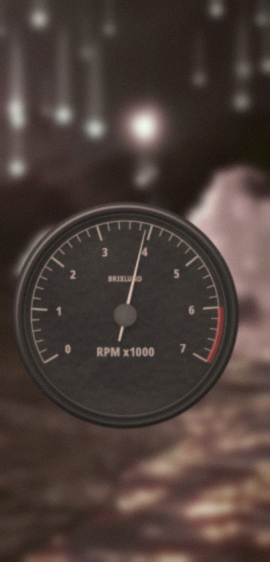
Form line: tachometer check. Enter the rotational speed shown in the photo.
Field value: 3900 rpm
